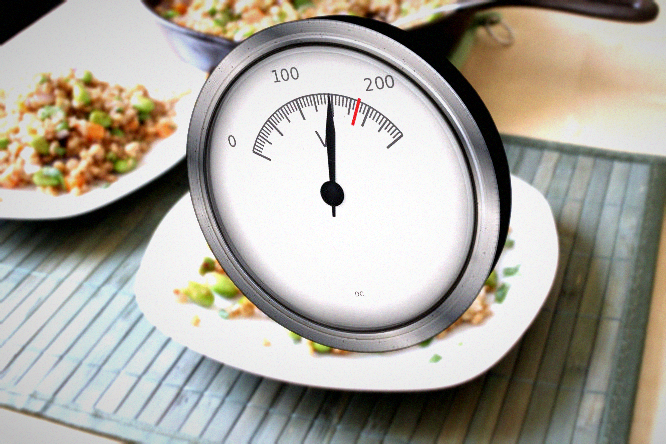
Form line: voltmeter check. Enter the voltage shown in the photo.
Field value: 150 V
